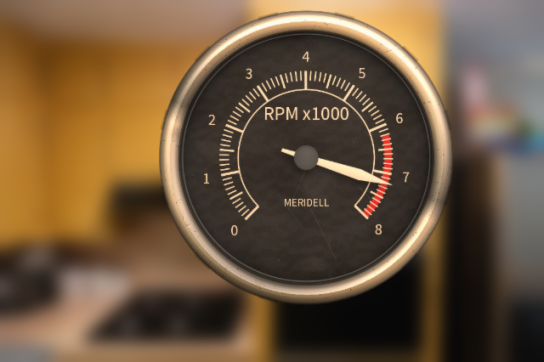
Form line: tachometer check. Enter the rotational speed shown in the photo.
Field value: 7200 rpm
